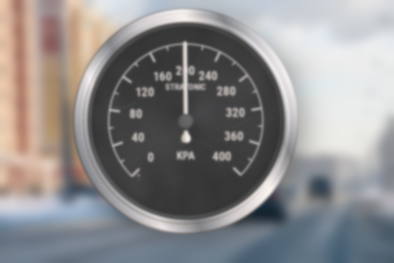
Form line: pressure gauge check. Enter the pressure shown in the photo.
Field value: 200 kPa
